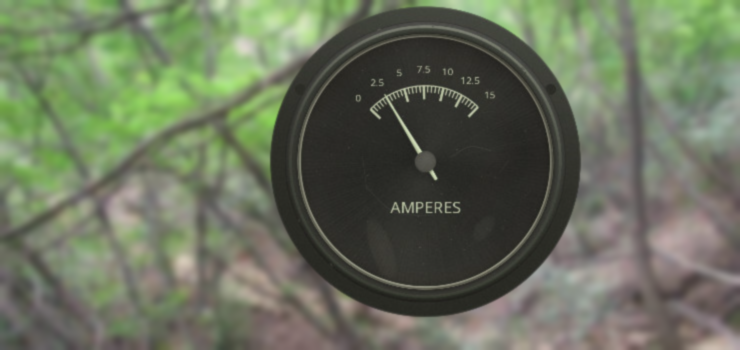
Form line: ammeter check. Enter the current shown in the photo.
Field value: 2.5 A
